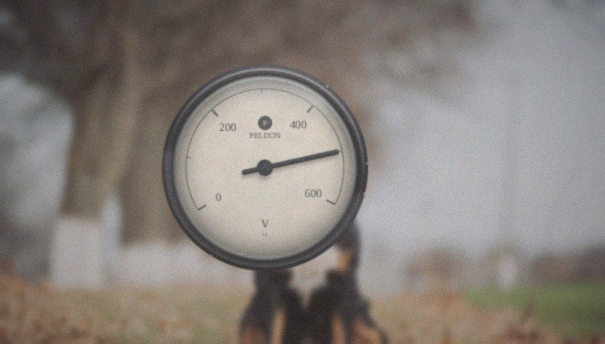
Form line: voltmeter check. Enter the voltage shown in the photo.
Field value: 500 V
